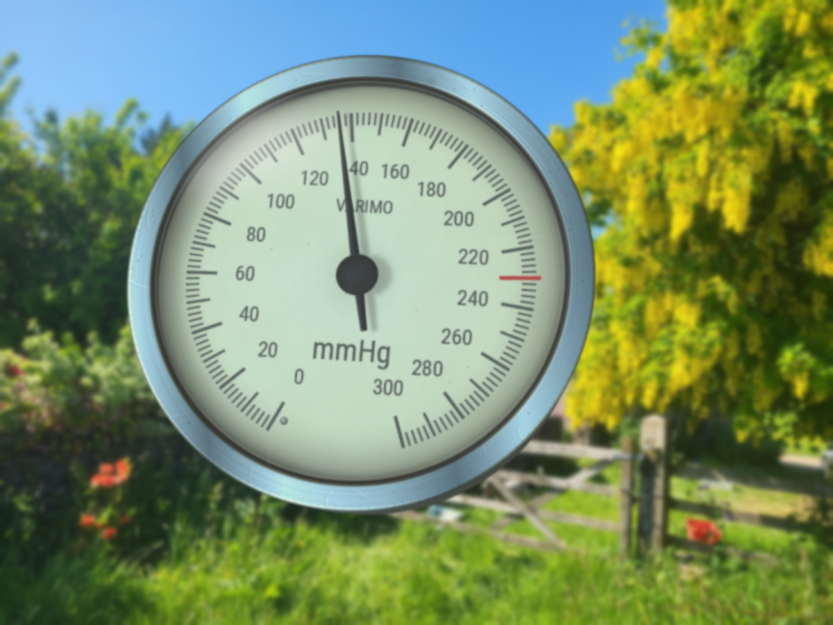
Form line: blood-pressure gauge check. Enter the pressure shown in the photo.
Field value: 136 mmHg
